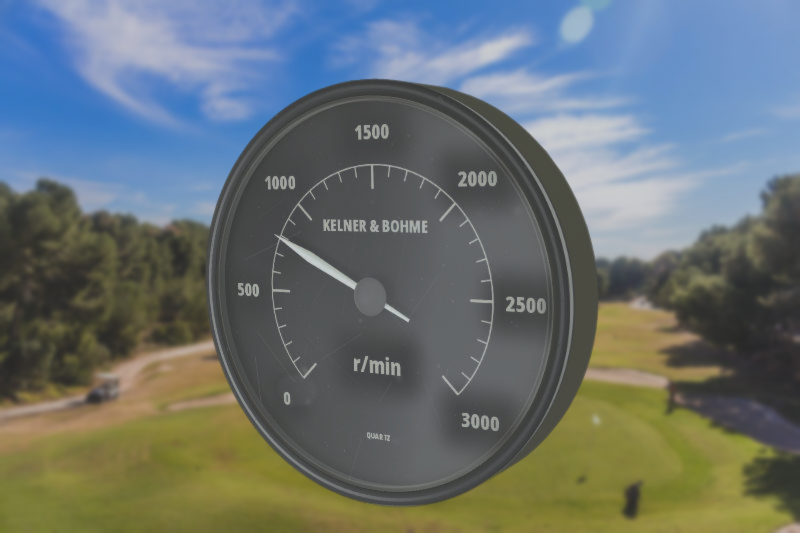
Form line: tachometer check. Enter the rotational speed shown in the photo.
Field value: 800 rpm
